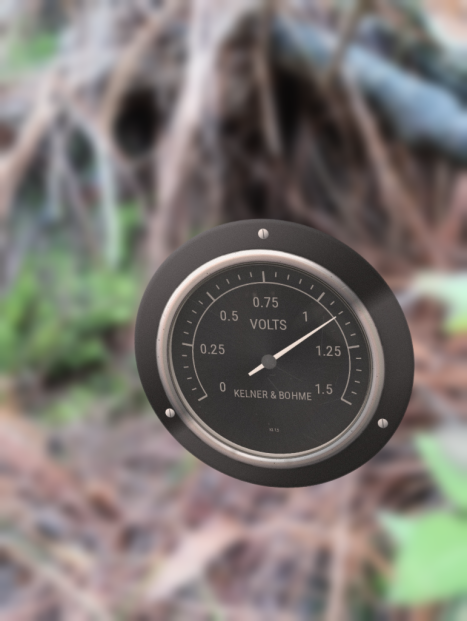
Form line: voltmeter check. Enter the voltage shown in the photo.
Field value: 1.1 V
